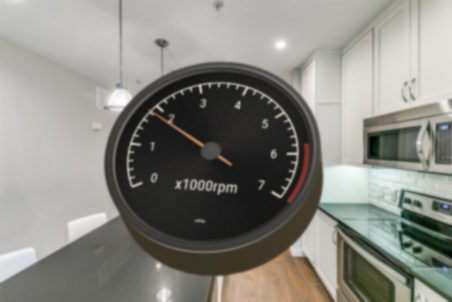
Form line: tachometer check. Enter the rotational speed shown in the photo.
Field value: 1800 rpm
